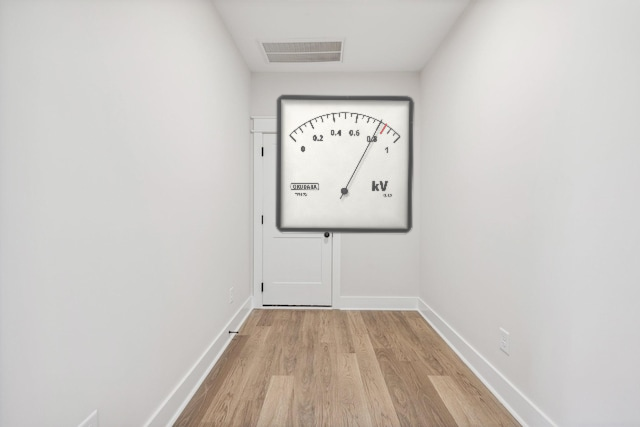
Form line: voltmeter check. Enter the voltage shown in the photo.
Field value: 0.8 kV
